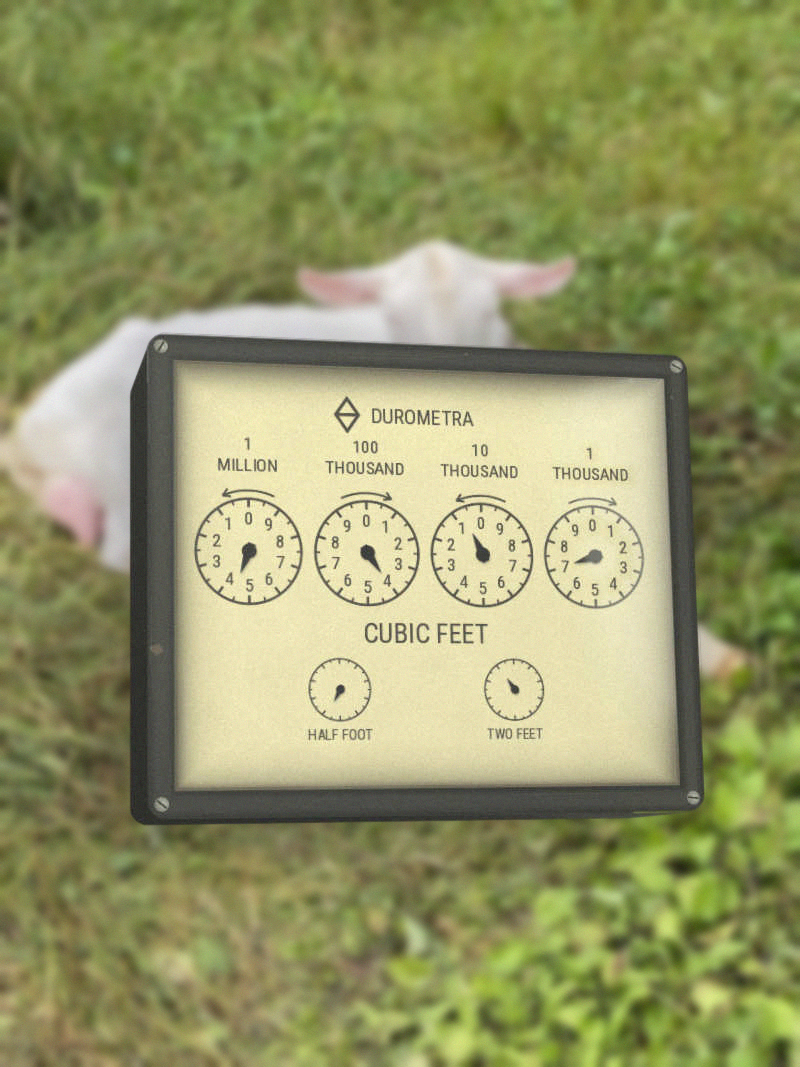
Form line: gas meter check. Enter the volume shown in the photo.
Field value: 440700 ft³
